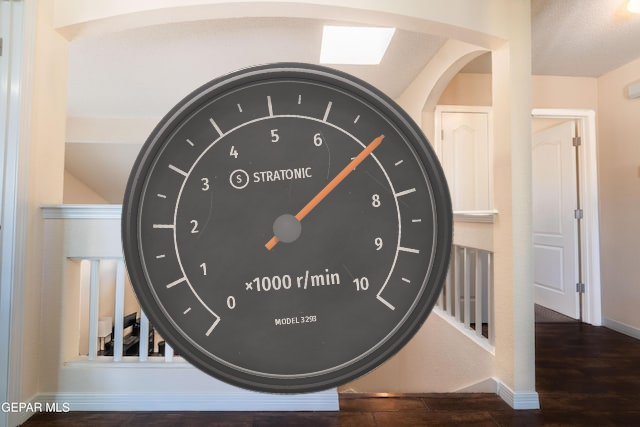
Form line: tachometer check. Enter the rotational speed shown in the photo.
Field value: 7000 rpm
